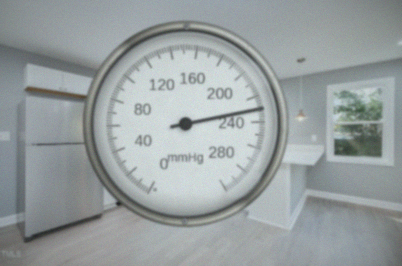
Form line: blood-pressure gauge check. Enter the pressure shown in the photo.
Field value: 230 mmHg
